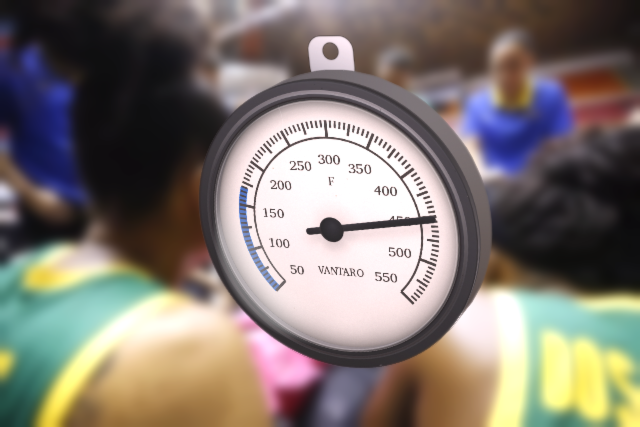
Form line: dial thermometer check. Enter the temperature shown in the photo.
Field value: 450 °F
